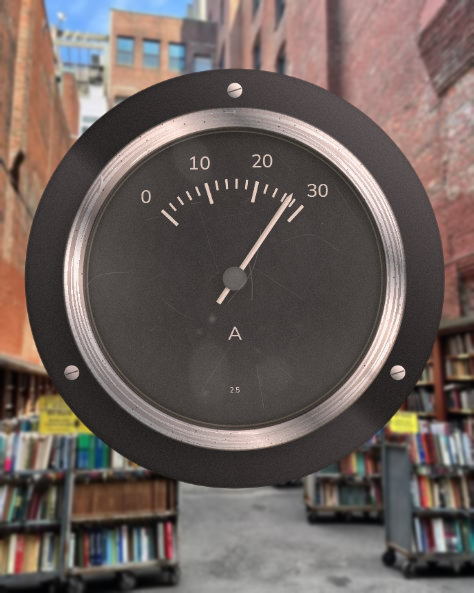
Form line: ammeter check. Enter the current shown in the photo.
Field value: 27 A
